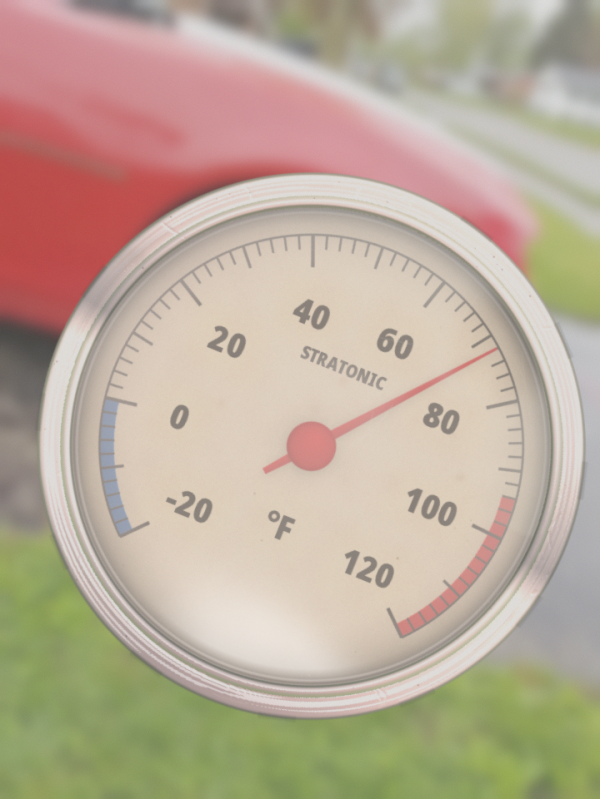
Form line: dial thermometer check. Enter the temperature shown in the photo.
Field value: 72 °F
